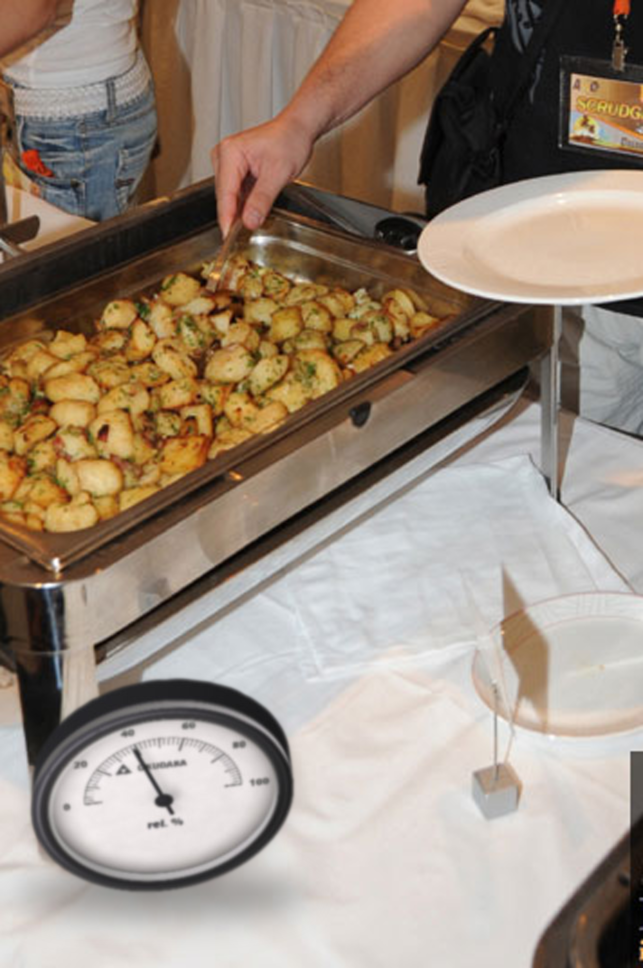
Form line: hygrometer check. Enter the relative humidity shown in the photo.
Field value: 40 %
